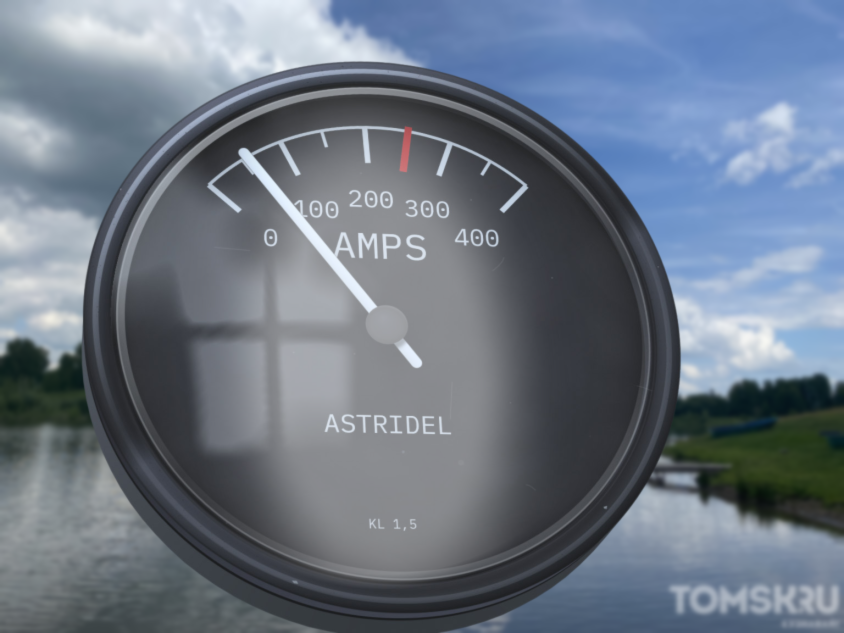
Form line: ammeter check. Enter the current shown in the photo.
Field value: 50 A
